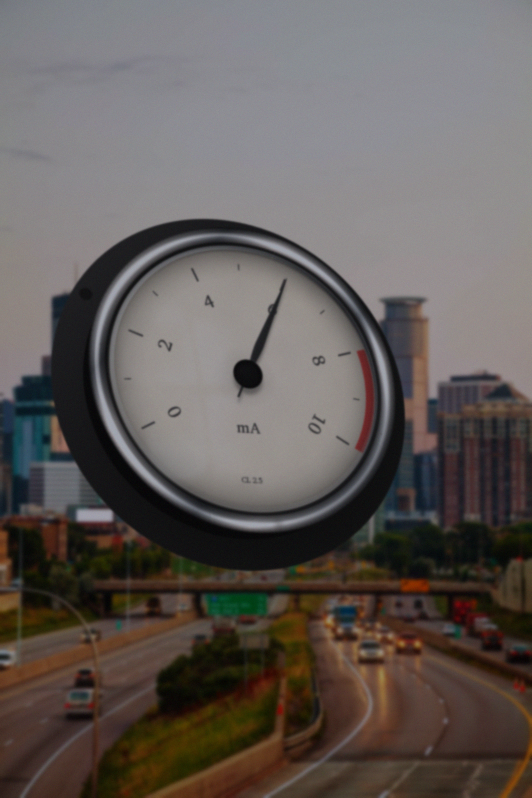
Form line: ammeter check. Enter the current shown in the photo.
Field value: 6 mA
